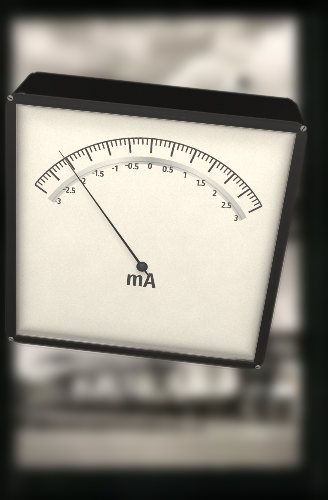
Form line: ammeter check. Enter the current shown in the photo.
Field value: -2 mA
